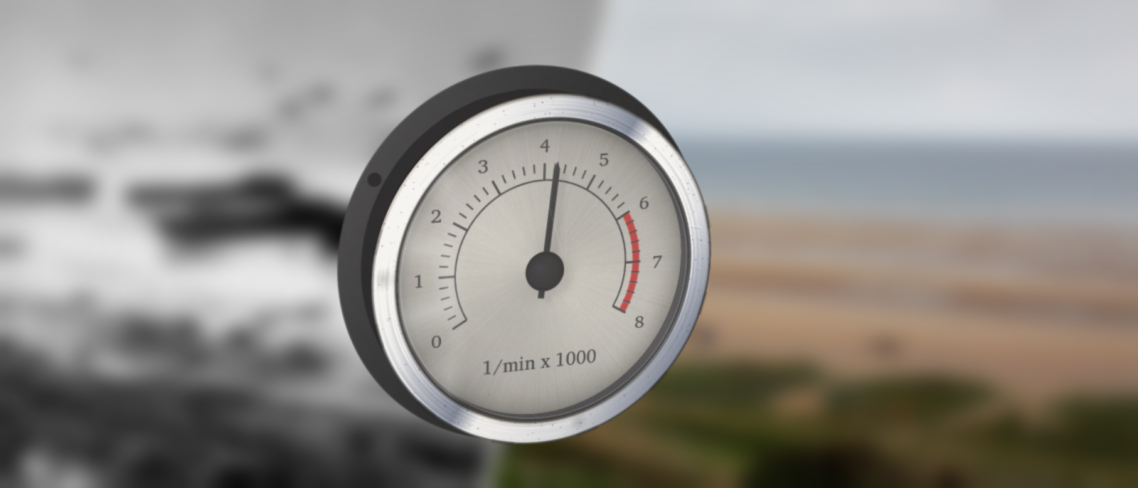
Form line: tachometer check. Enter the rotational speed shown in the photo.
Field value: 4200 rpm
